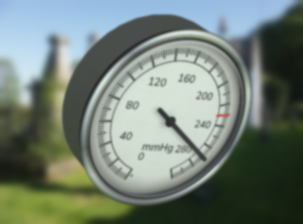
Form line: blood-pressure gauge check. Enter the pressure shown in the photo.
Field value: 270 mmHg
